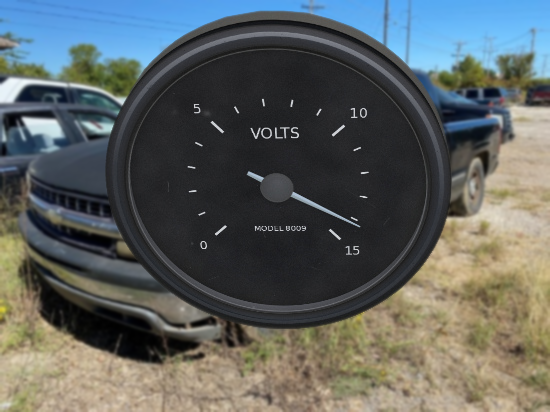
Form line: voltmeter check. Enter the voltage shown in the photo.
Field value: 14 V
